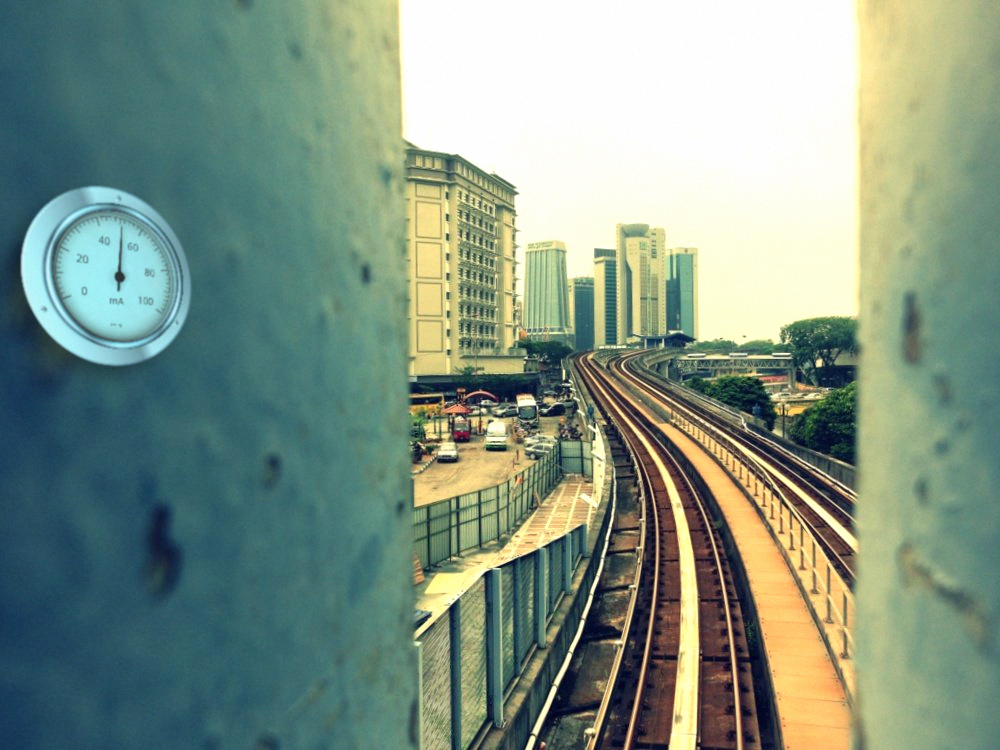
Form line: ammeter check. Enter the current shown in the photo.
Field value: 50 mA
